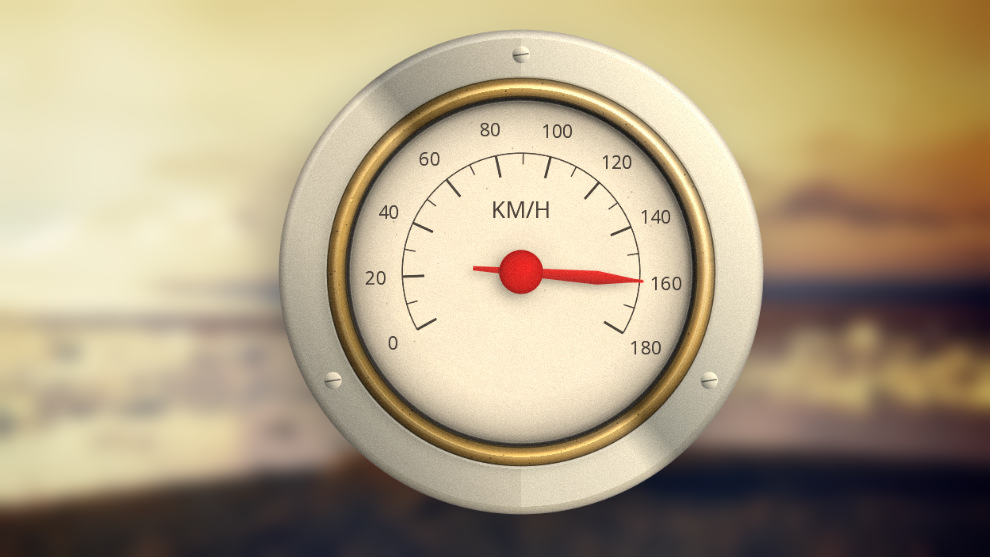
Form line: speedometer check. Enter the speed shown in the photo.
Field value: 160 km/h
